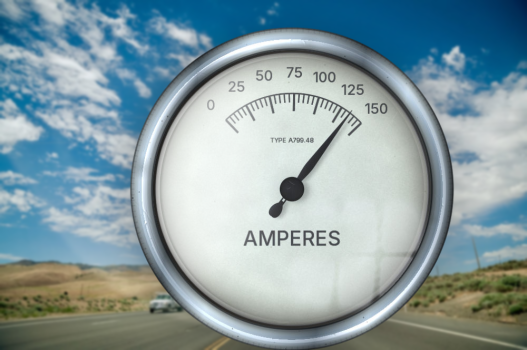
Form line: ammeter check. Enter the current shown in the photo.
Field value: 135 A
